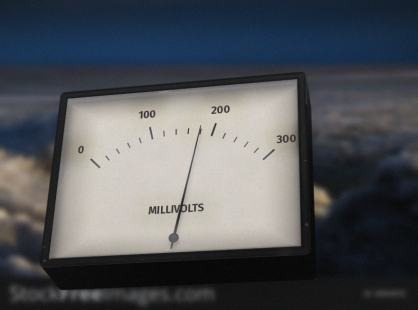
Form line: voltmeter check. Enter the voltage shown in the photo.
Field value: 180 mV
